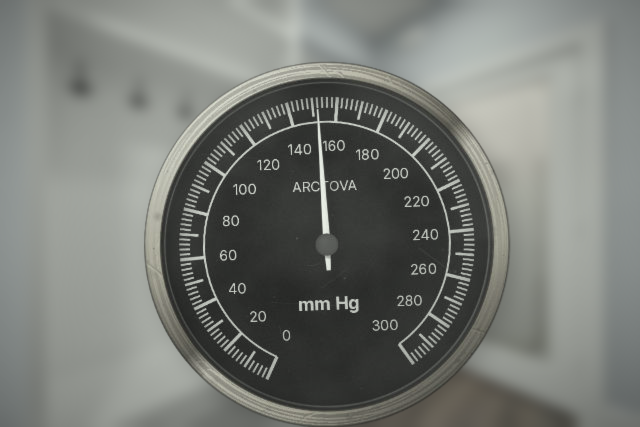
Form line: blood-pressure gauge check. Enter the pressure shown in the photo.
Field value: 152 mmHg
